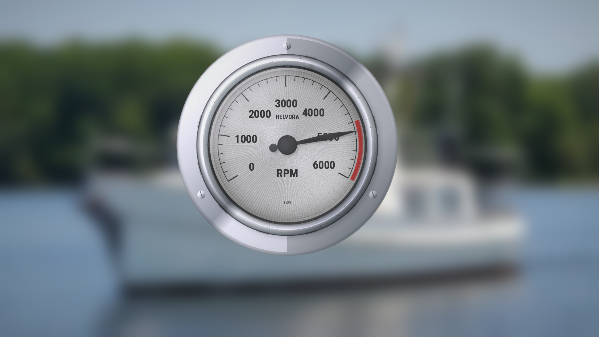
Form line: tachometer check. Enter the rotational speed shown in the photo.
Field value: 5000 rpm
